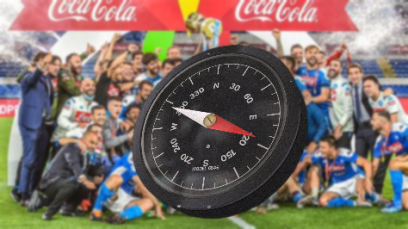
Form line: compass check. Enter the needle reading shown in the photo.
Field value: 115 °
